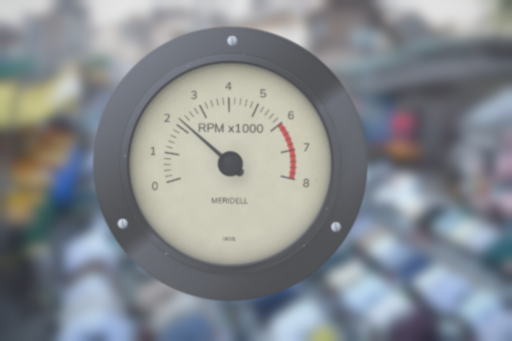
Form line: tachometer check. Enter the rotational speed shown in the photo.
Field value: 2200 rpm
